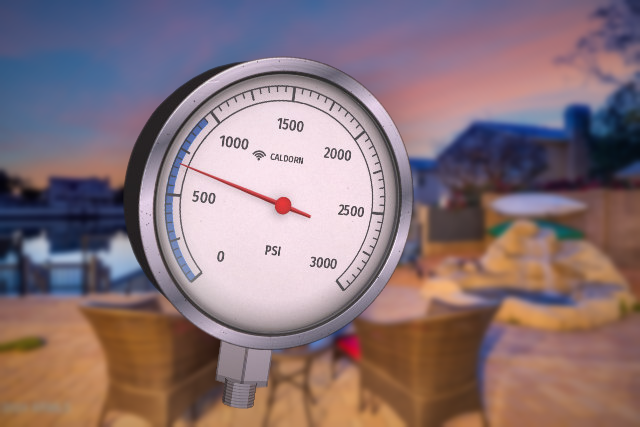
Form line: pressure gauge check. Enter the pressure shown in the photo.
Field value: 675 psi
